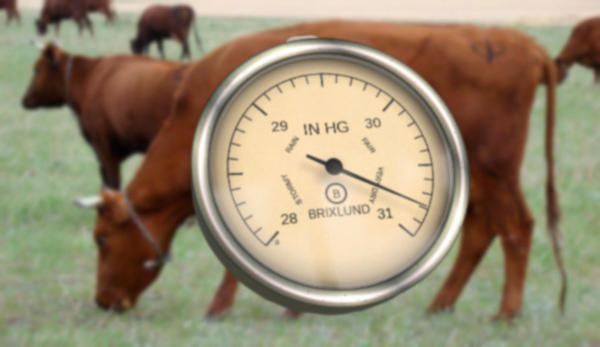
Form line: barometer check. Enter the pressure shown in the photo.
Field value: 30.8 inHg
